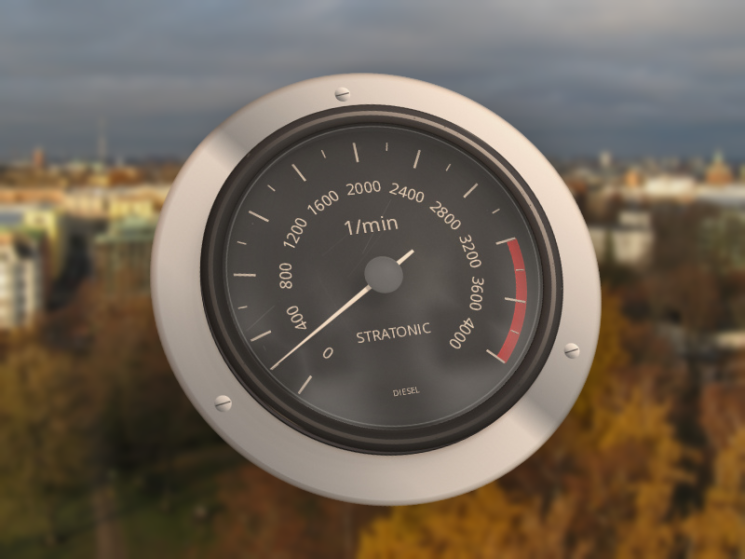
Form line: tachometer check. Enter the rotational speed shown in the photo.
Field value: 200 rpm
